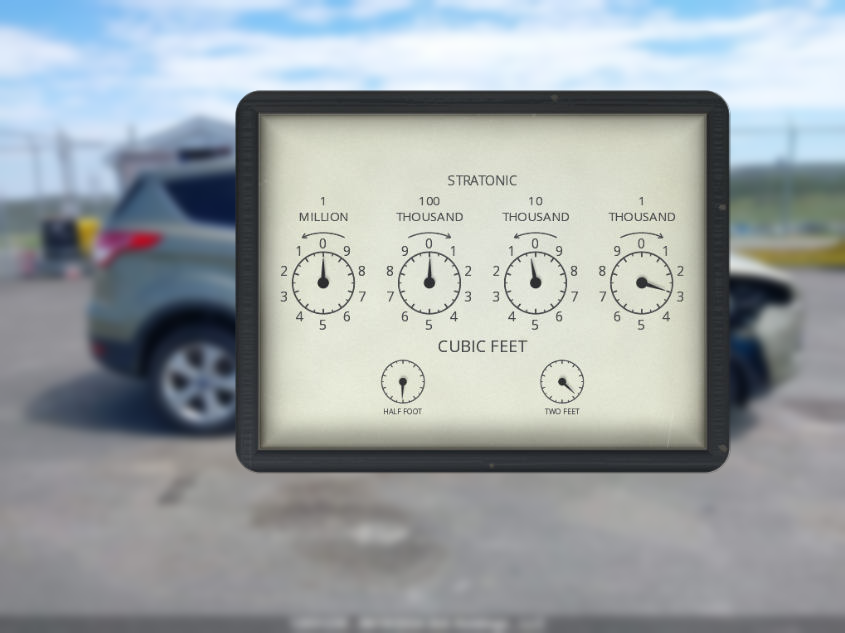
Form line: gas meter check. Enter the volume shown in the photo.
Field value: 300 ft³
